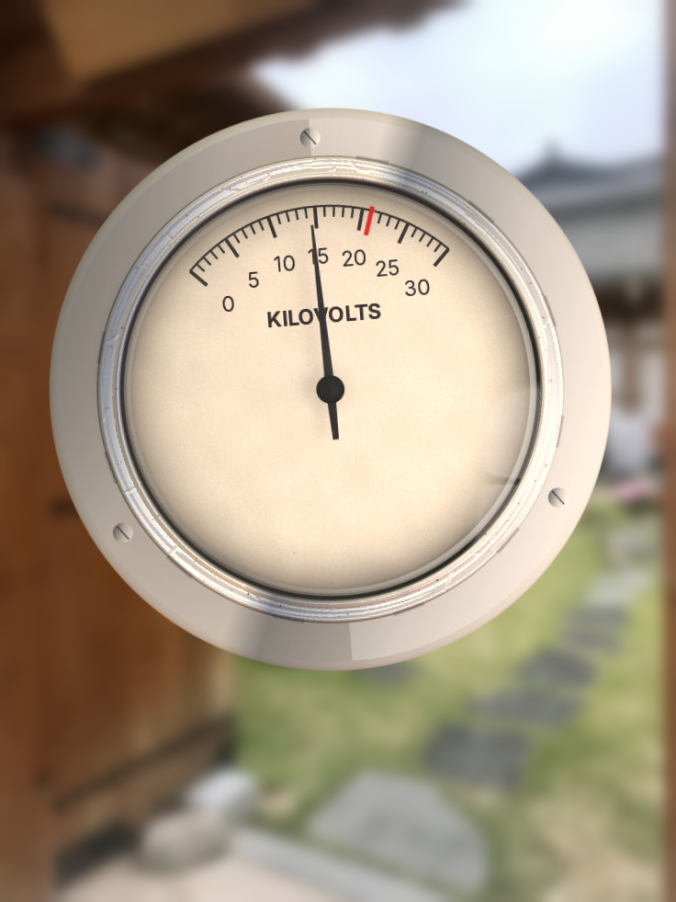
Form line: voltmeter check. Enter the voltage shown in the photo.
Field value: 14.5 kV
